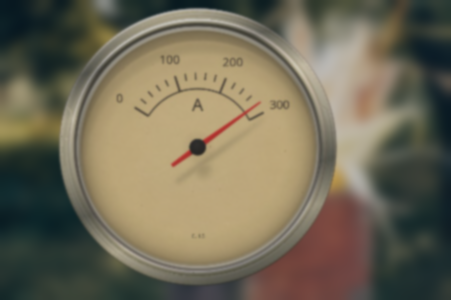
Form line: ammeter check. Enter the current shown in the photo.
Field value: 280 A
